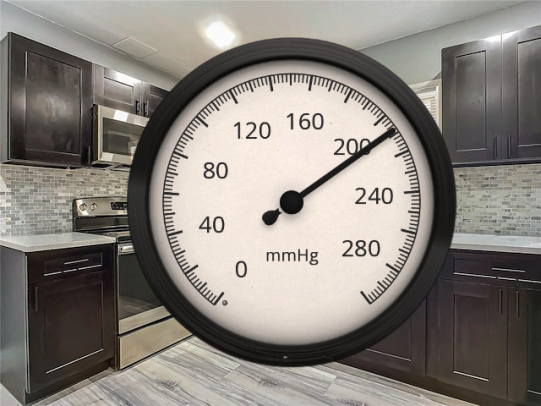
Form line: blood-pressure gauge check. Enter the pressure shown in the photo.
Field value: 208 mmHg
